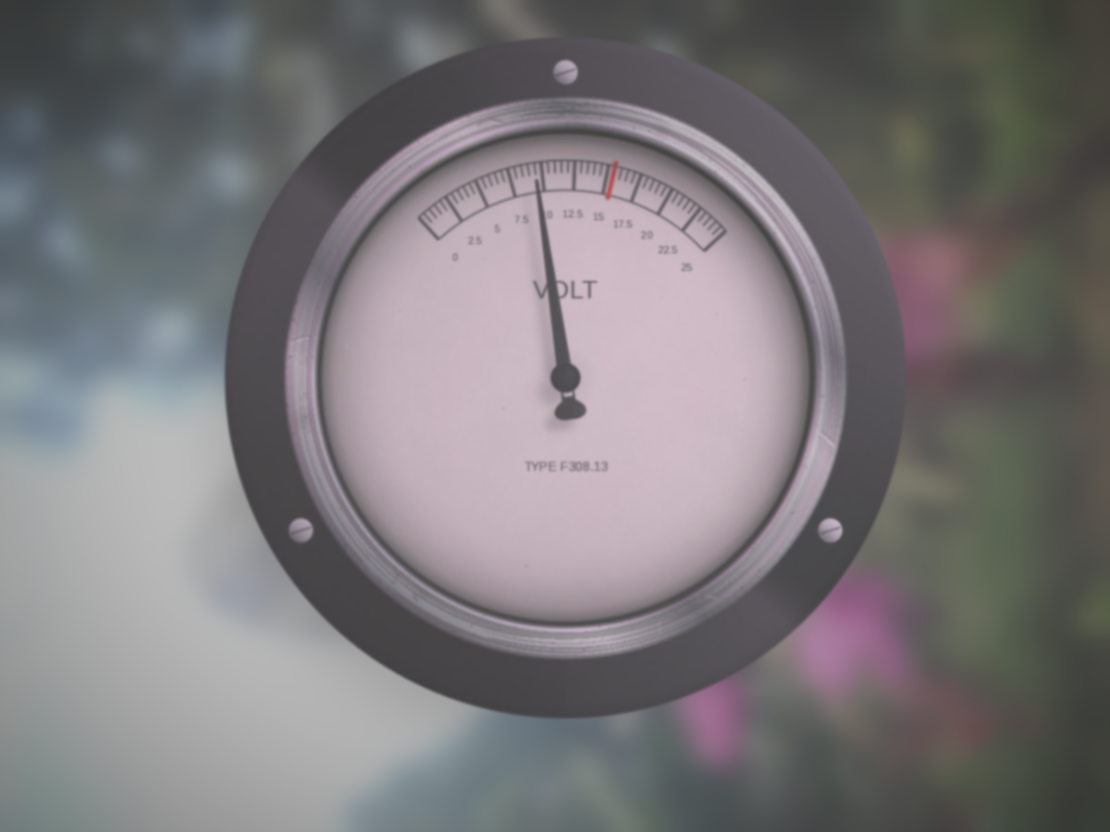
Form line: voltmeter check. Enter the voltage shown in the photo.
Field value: 9.5 V
